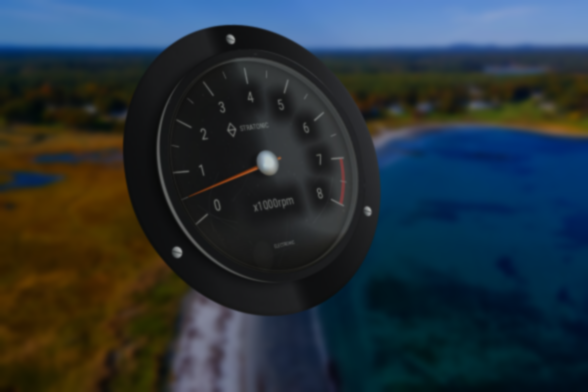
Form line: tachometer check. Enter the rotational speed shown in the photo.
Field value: 500 rpm
